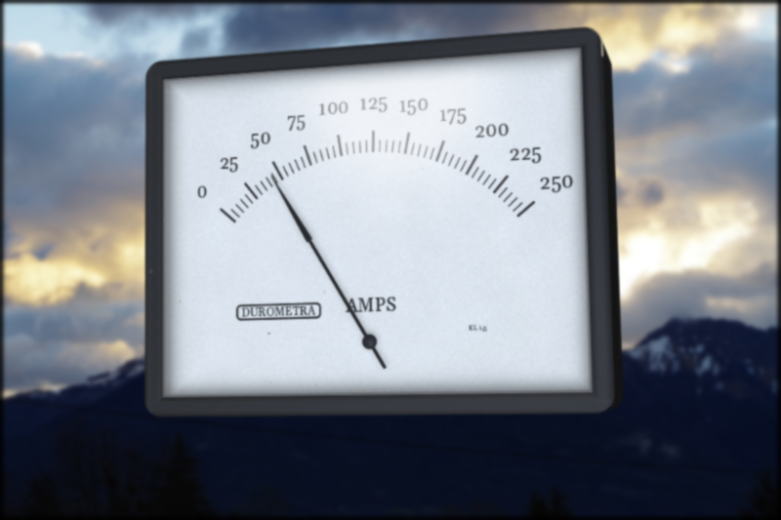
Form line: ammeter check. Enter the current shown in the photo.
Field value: 45 A
